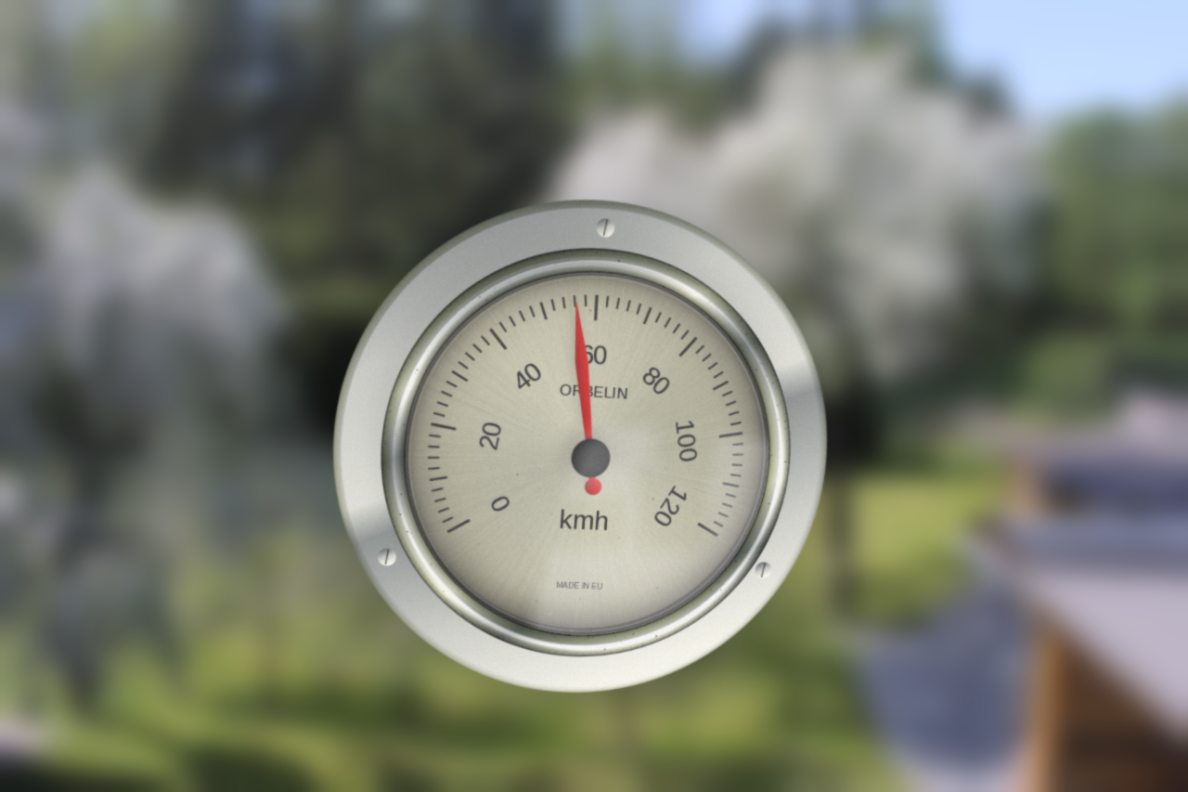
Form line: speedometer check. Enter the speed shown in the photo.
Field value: 56 km/h
